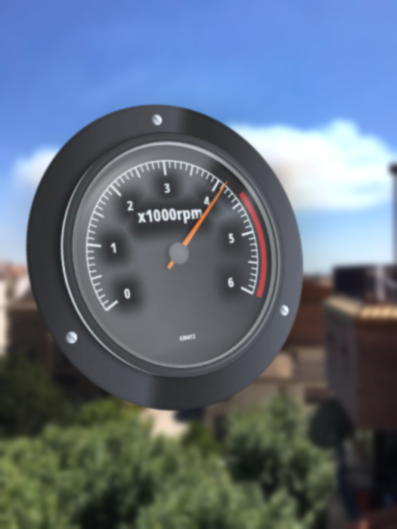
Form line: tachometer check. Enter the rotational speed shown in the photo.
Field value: 4100 rpm
